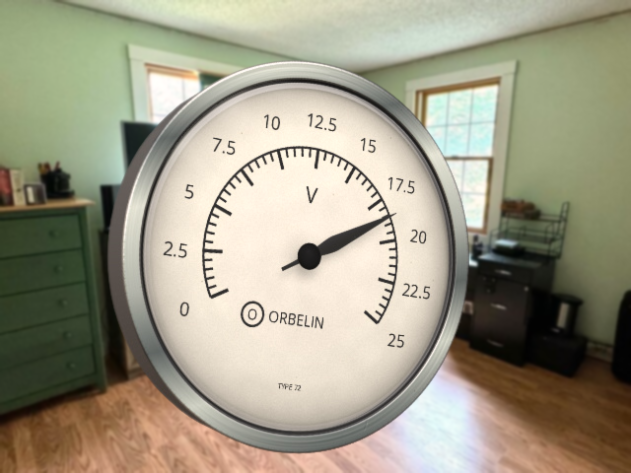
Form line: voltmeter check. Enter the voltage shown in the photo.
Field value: 18.5 V
